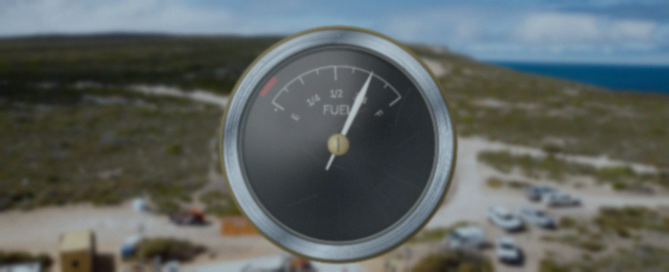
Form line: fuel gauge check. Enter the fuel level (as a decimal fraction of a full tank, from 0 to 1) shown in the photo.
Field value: 0.75
